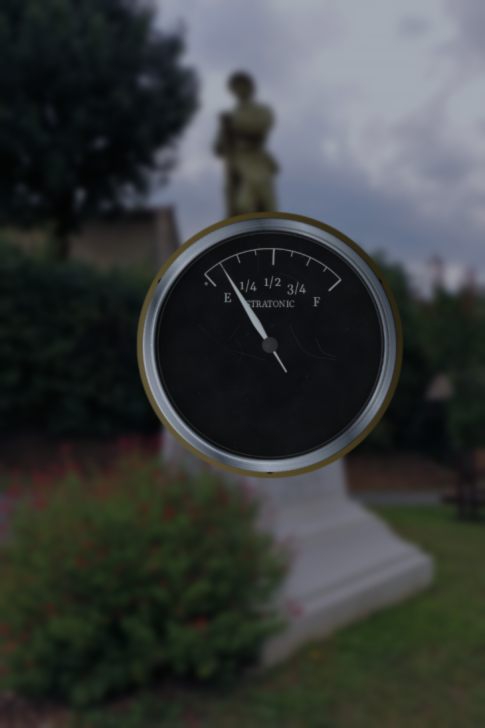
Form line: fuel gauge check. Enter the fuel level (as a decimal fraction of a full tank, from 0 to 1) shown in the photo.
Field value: 0.125
